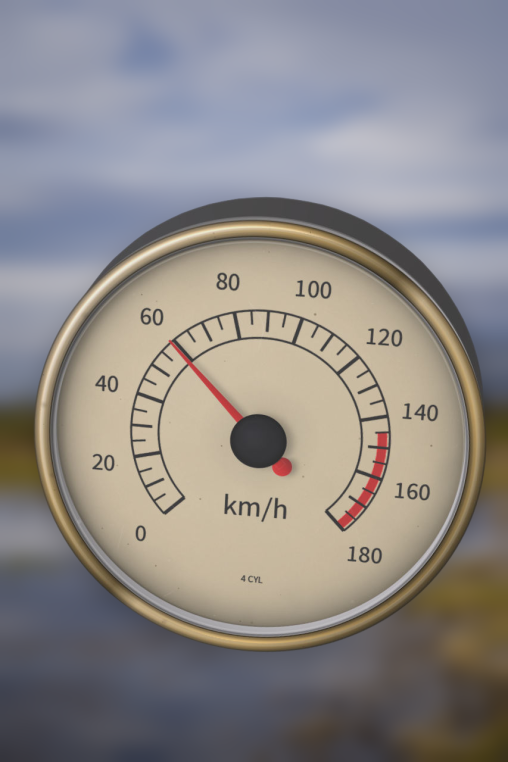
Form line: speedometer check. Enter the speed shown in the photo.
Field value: 60 km/h
